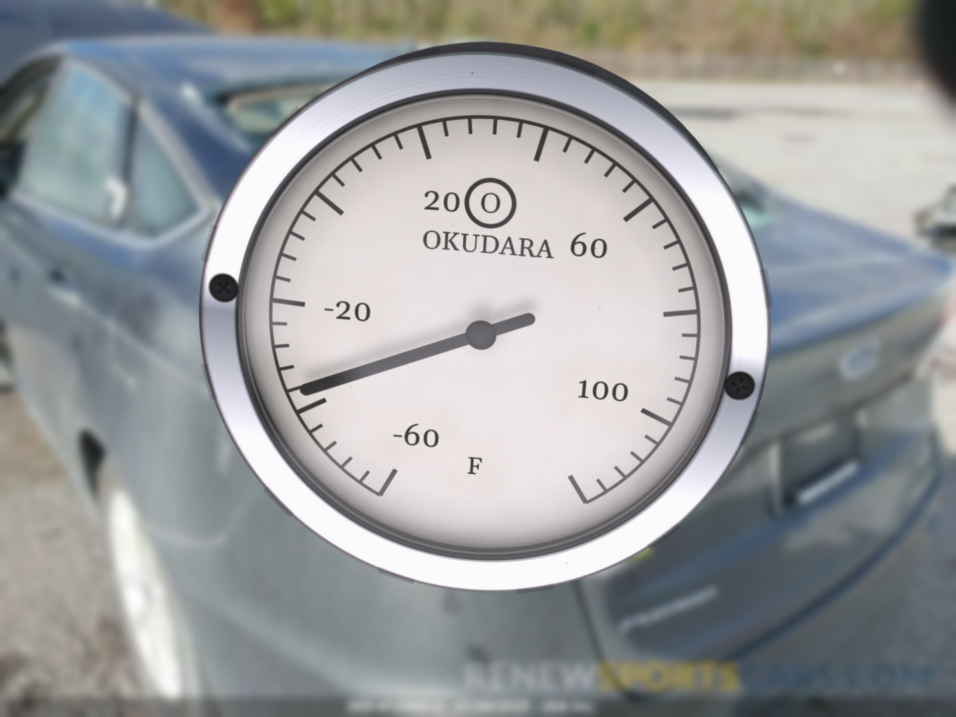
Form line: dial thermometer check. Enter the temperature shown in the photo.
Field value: -36 °F
